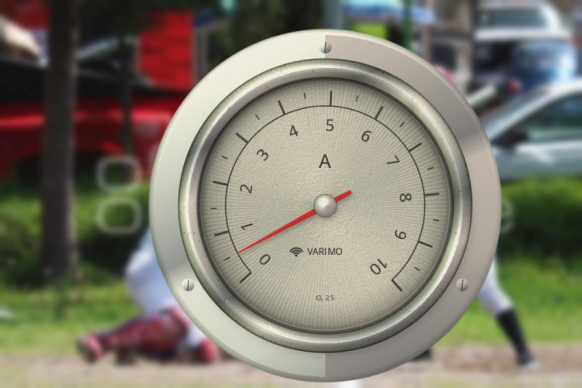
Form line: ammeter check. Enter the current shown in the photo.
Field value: 0.5 A
